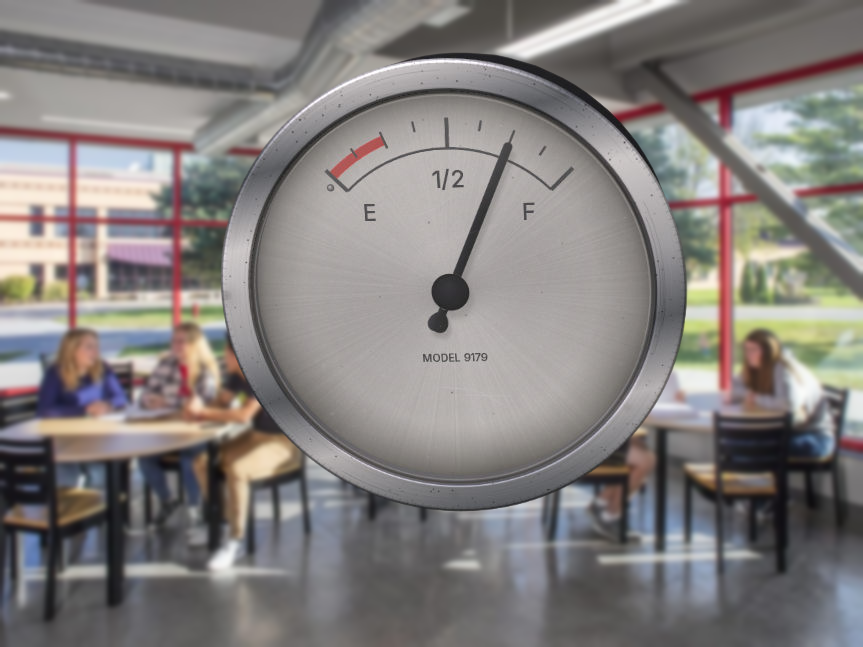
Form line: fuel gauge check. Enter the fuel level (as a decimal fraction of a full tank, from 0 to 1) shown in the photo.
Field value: 0.75
